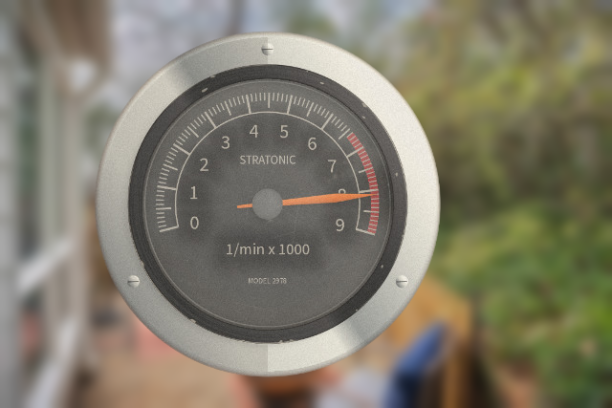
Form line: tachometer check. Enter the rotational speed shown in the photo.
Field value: 8100 rpm
